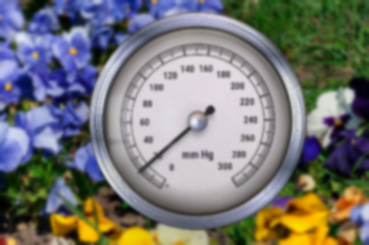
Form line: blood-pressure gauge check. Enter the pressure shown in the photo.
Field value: 20 mmHg
